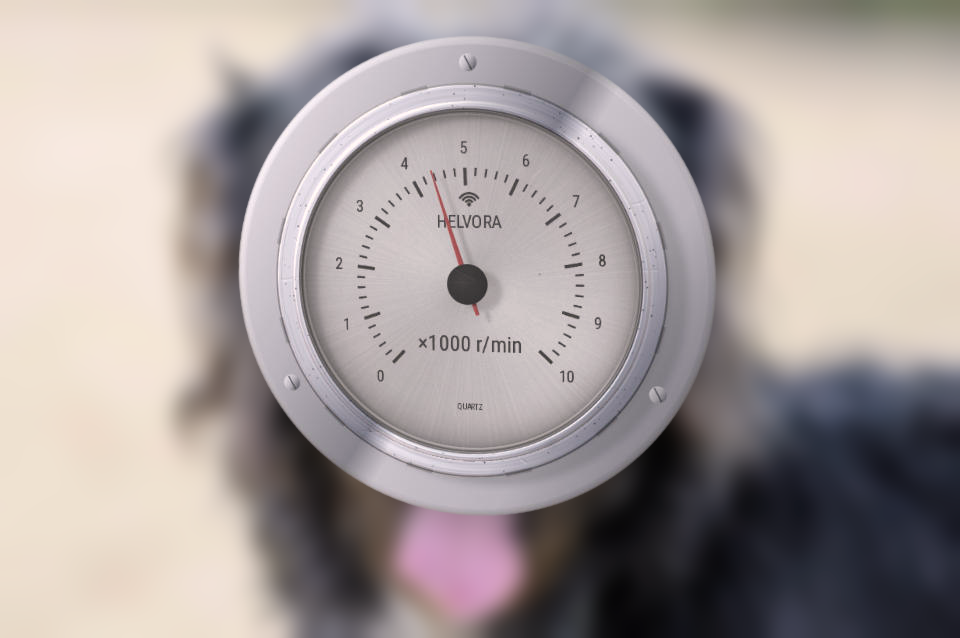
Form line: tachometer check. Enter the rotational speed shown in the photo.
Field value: 4400 rpm
